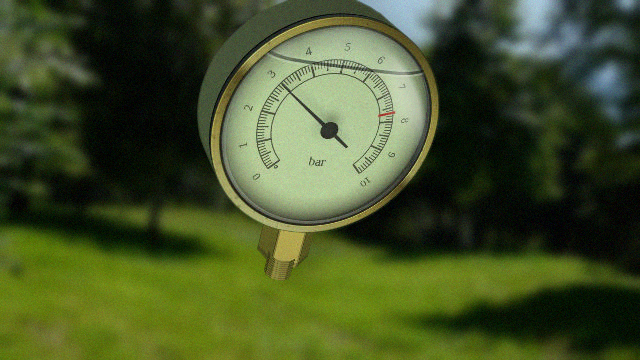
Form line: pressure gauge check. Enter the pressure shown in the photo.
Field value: 3 bar
